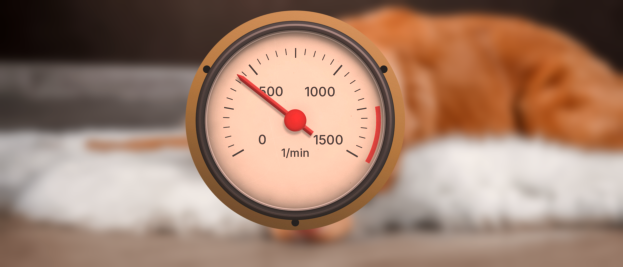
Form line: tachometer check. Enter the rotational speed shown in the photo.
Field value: 425 rpm
